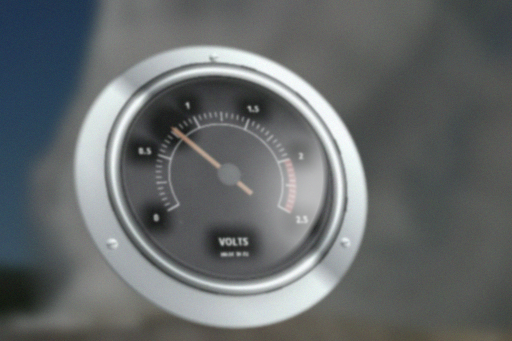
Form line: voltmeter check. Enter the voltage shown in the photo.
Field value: 0.75 V
